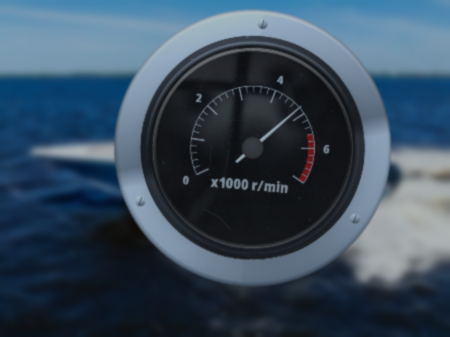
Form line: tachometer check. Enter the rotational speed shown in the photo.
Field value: 4800 rpm
